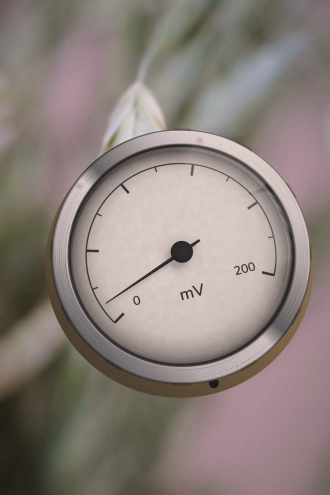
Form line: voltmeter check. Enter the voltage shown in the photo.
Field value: 10 mV
